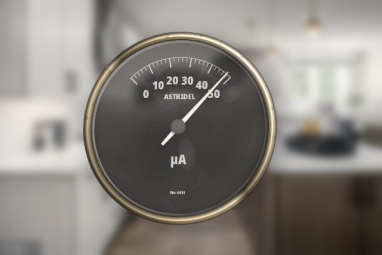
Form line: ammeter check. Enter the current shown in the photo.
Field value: 48 µA
